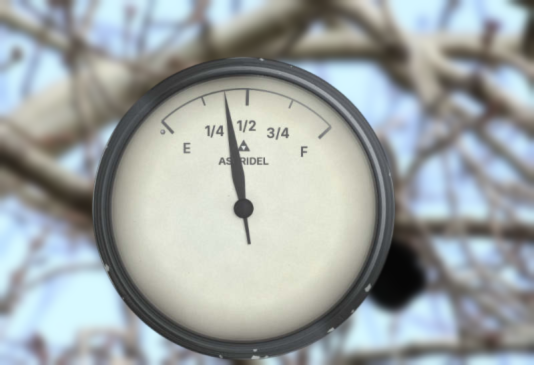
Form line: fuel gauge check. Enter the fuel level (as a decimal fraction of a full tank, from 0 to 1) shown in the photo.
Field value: 0.375
